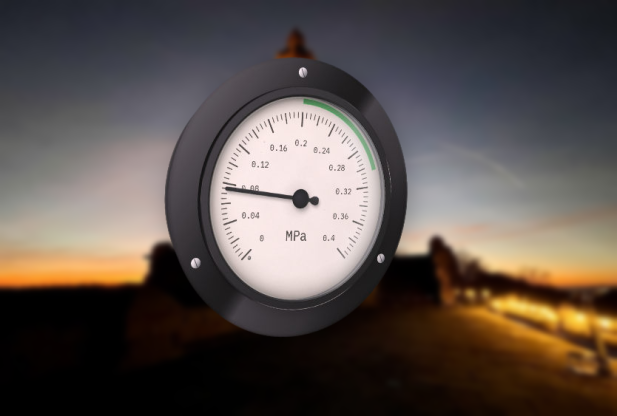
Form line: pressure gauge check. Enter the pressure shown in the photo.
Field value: 0.075 MPa
